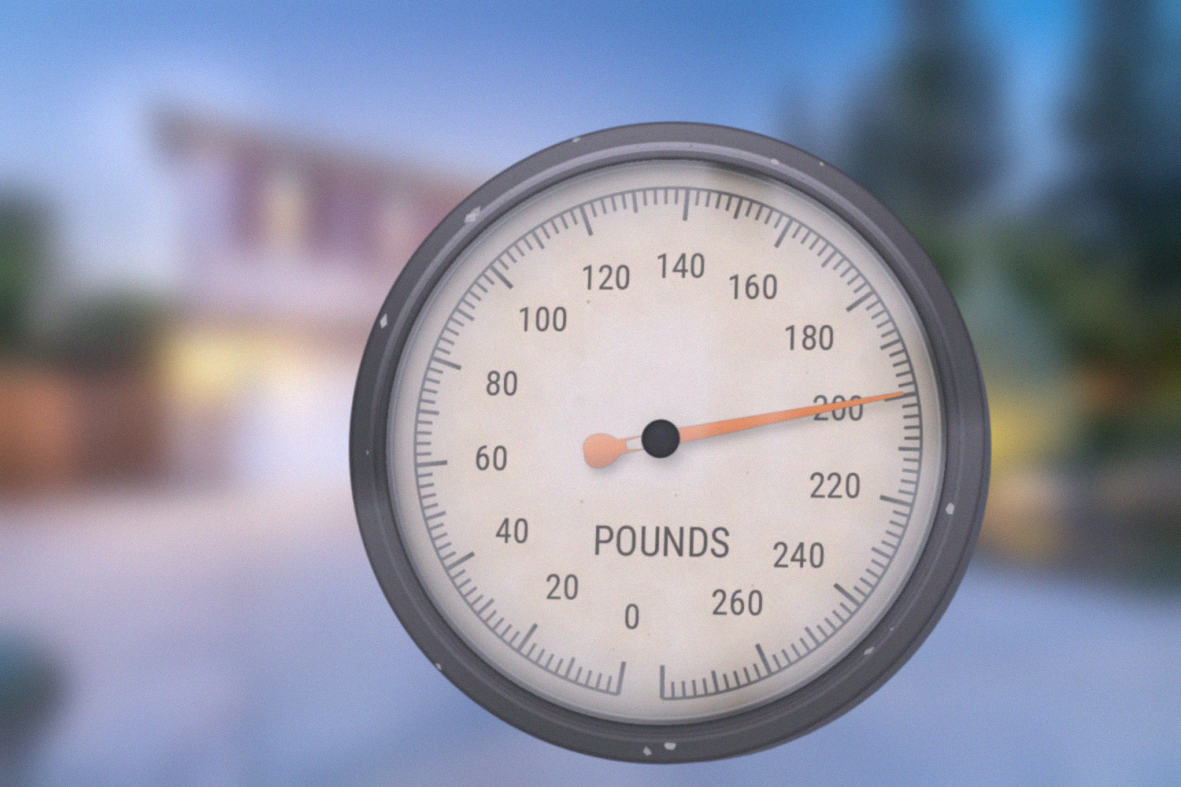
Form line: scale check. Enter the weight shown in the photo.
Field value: 200 lb
